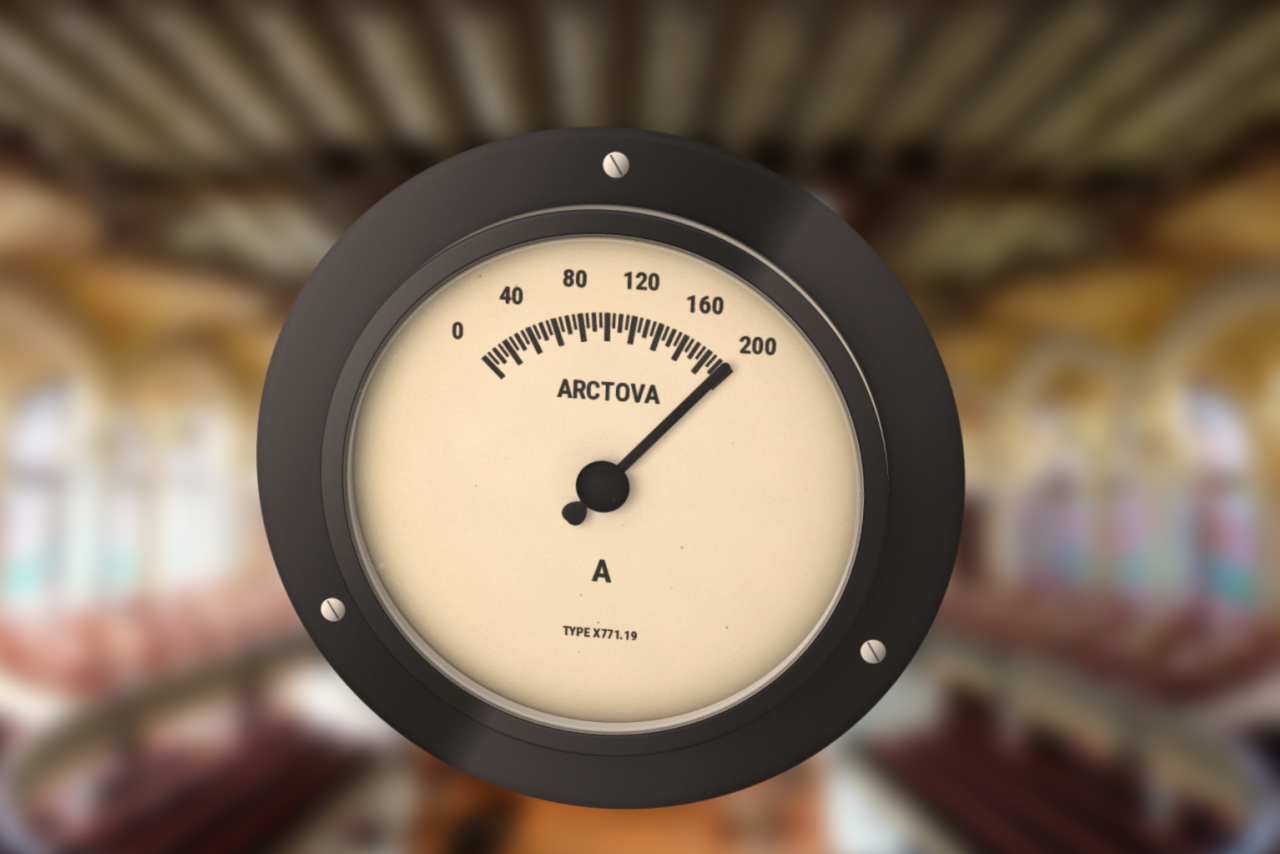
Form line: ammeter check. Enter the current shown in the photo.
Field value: 195 A
